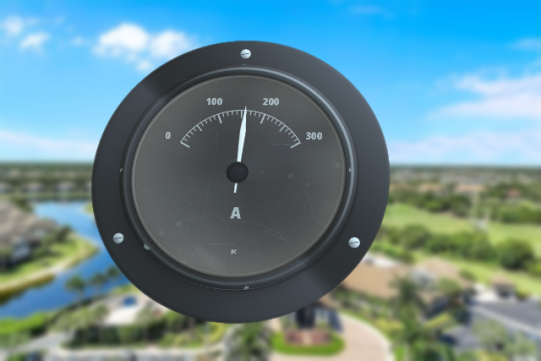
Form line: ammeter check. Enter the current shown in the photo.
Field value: 160 A
